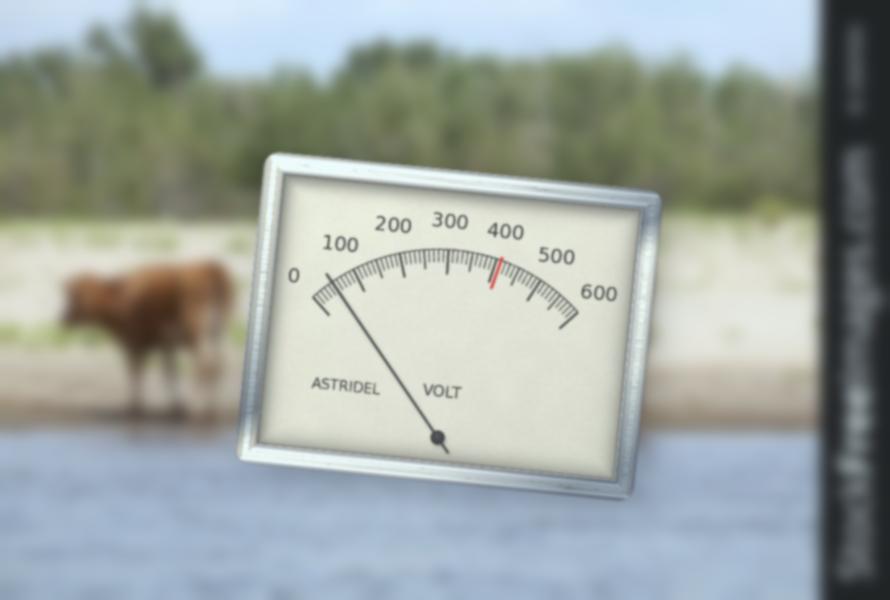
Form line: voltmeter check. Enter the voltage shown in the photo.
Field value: 50 V
